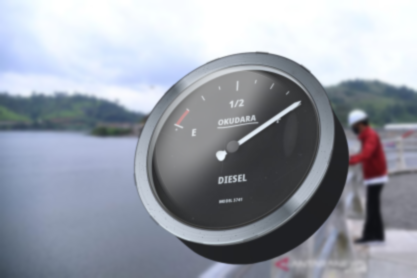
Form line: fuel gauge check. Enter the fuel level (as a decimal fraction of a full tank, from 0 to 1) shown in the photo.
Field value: 1
